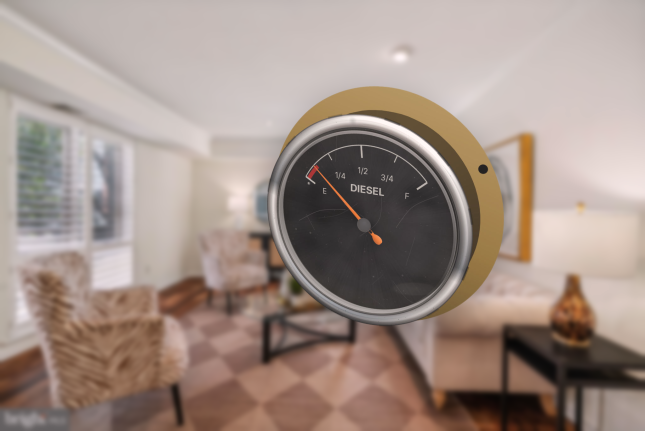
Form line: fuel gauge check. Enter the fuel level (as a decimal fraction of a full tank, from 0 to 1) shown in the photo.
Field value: 0.125
